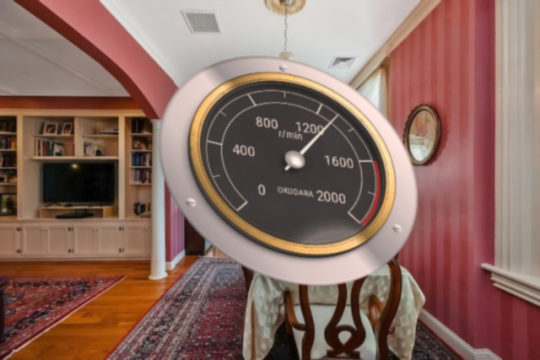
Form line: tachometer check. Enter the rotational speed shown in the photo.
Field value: 1300 rpm
